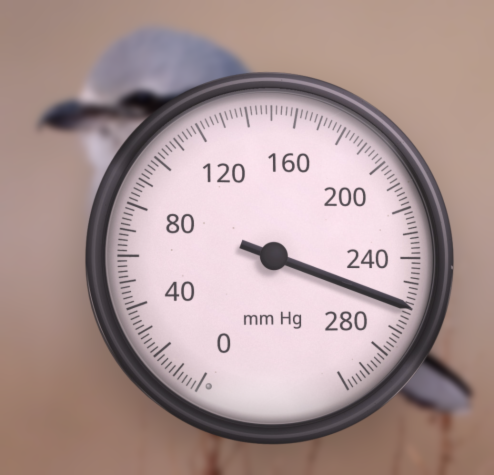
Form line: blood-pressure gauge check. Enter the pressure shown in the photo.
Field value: 260 mmHg
